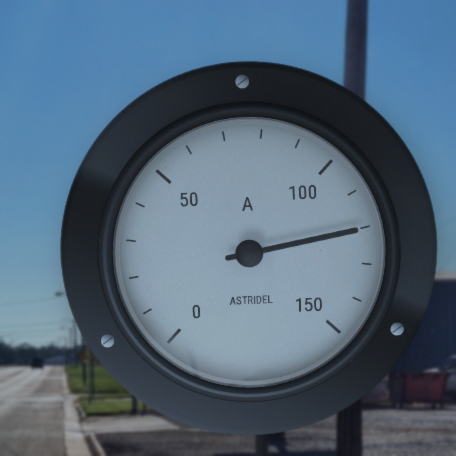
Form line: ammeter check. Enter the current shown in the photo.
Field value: 120 A
